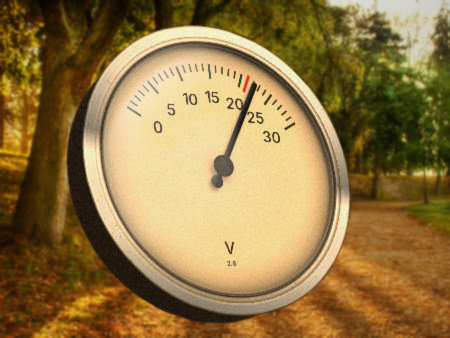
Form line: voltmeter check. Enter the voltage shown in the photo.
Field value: 22 V
